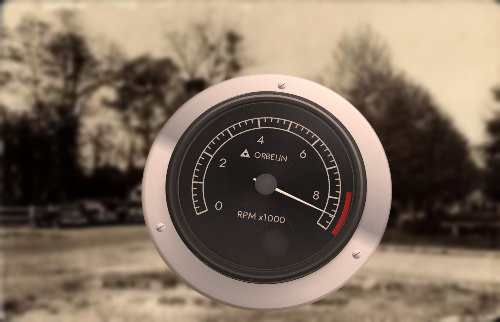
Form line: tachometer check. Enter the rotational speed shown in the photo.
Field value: 8600 rpm
